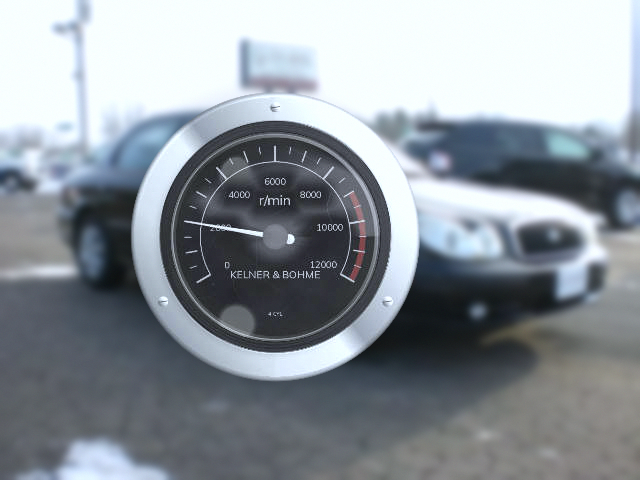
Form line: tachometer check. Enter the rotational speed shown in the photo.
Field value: 2000 rpm
